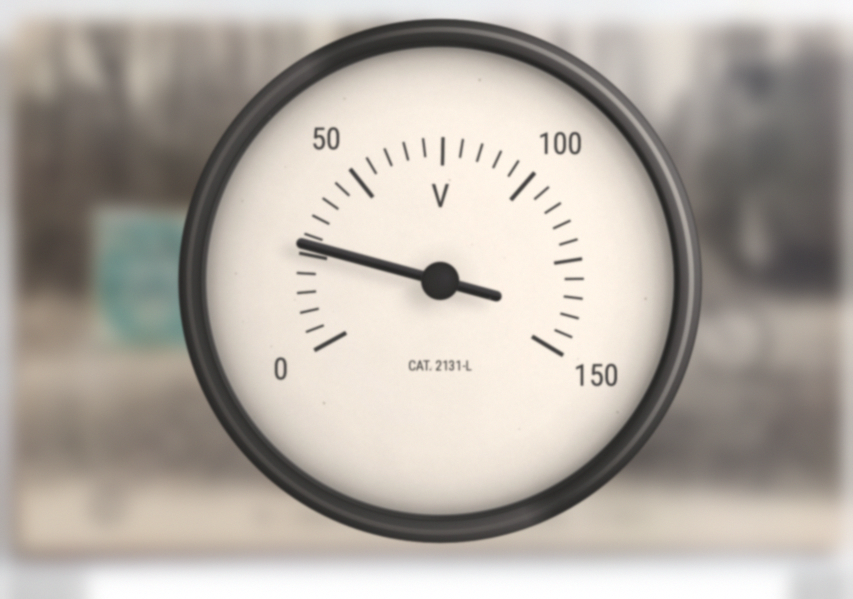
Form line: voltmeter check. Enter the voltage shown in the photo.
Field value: 27.5 V
